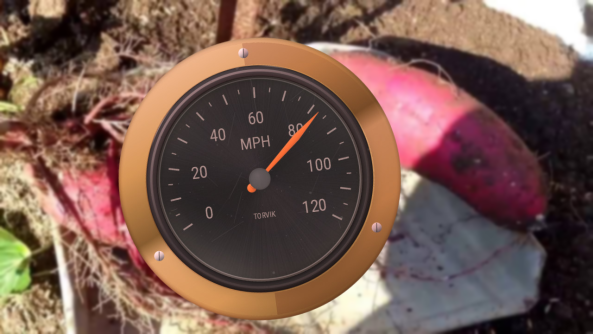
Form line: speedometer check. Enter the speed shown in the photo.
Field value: 82.5 mph
